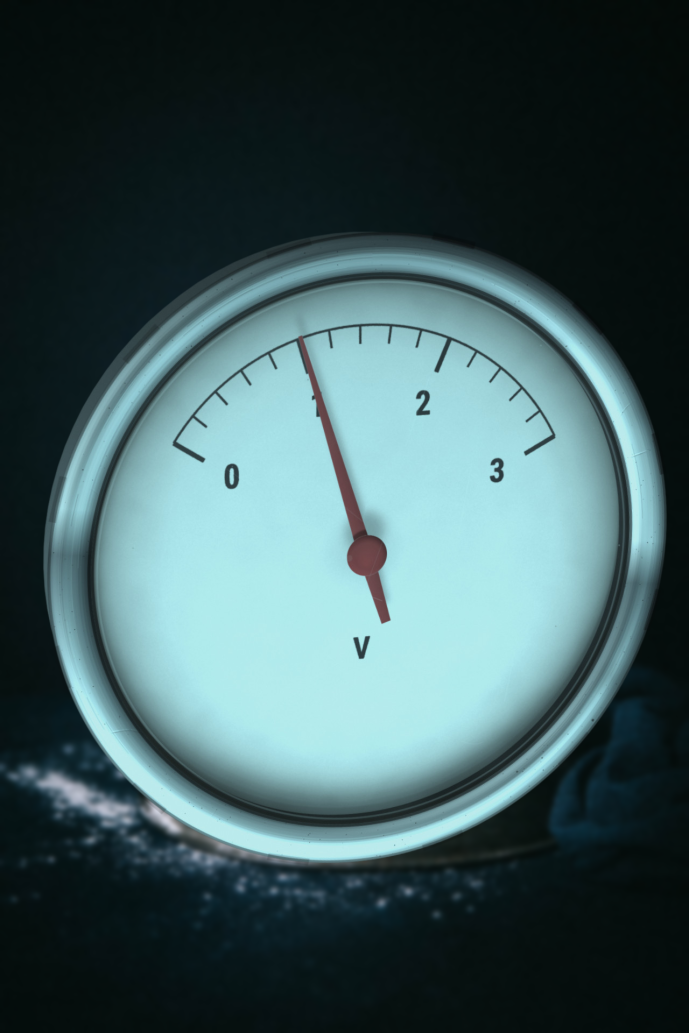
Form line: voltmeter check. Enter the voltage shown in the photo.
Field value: 1 V
